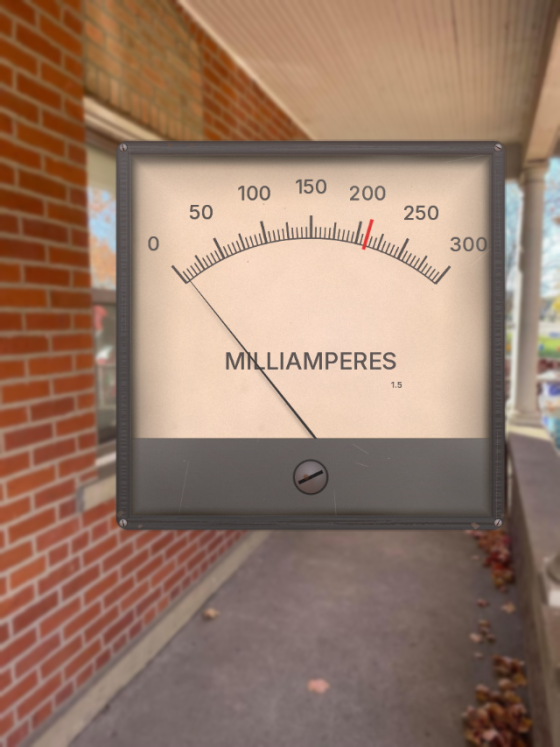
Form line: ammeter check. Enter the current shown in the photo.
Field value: 5 mA
